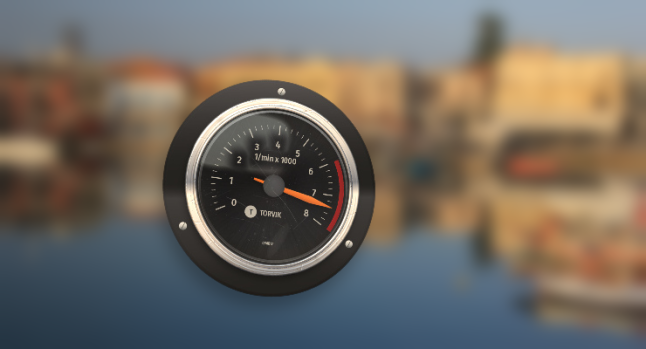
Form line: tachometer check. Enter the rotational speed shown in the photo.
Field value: 7400 rpm
